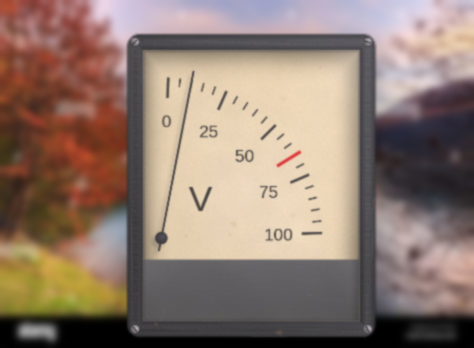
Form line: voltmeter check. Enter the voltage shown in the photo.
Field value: 10 V
